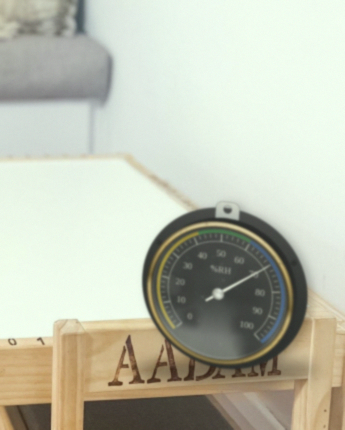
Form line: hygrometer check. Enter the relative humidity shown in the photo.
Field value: 70 %
